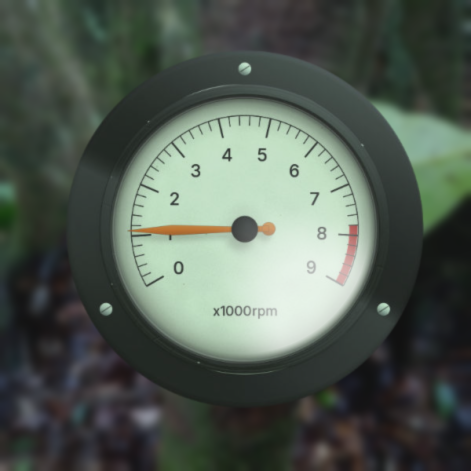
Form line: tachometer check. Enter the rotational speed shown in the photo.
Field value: 1100 rpm
